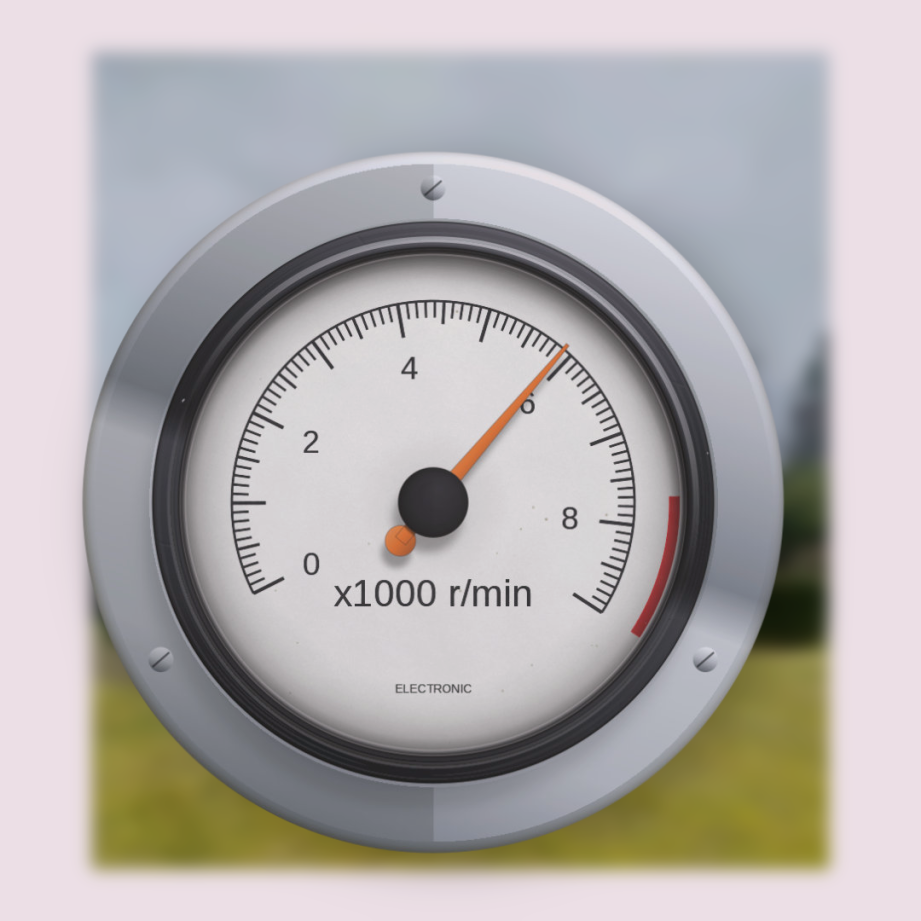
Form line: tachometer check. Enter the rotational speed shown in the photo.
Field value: 5900 rpm
